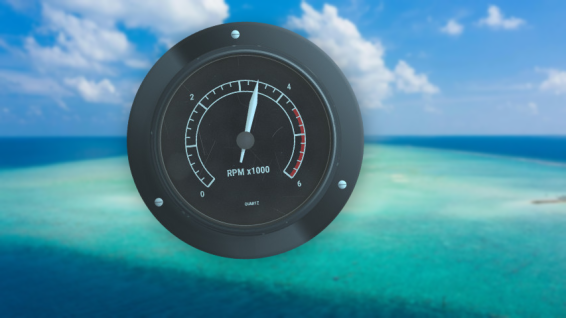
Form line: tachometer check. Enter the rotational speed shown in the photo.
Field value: 3400 rpm
